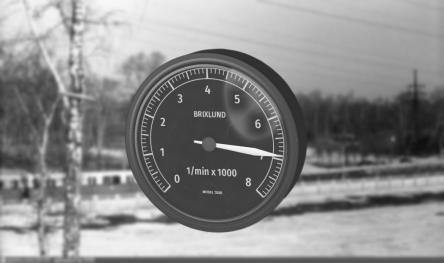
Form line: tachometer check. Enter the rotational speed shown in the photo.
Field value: 6900 rpm
